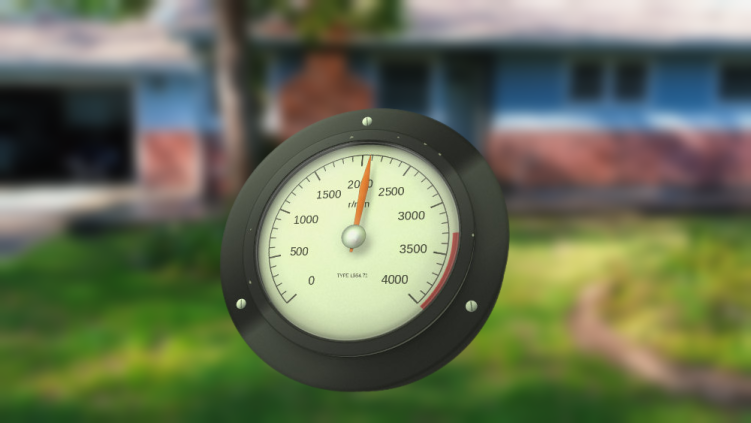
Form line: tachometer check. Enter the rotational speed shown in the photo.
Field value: 2100 rpm
